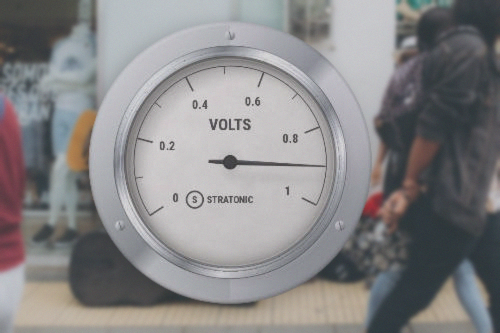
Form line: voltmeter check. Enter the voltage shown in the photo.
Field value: 0.9 V
